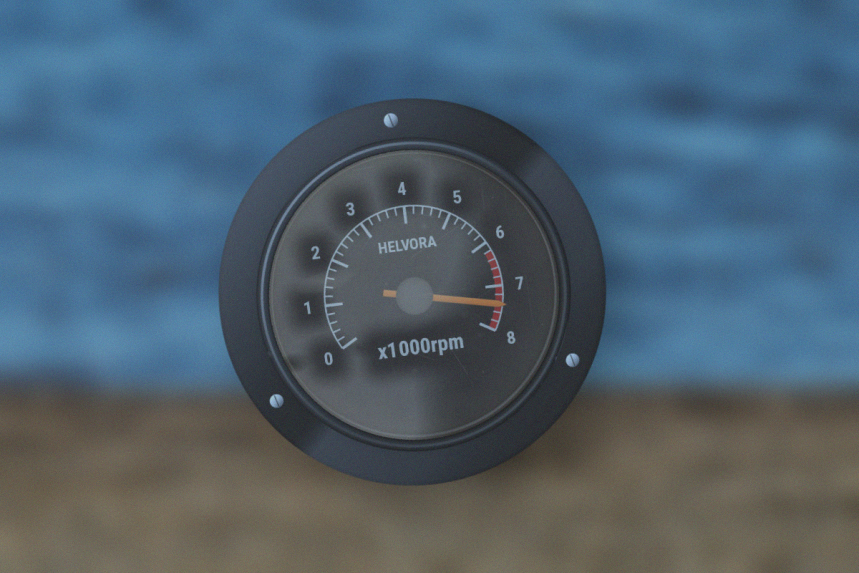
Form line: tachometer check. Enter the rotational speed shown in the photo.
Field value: 7400 rpm
